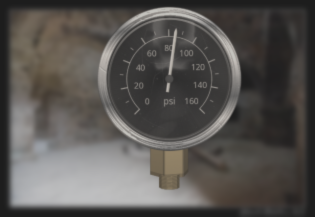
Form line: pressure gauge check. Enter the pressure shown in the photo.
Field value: 85 psi
